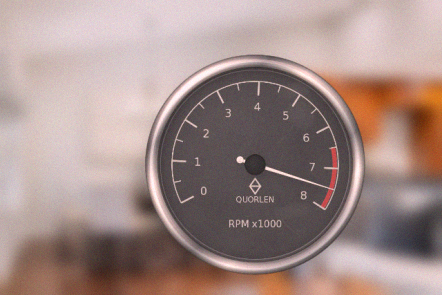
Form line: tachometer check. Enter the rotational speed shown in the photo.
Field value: 7500 rpm
